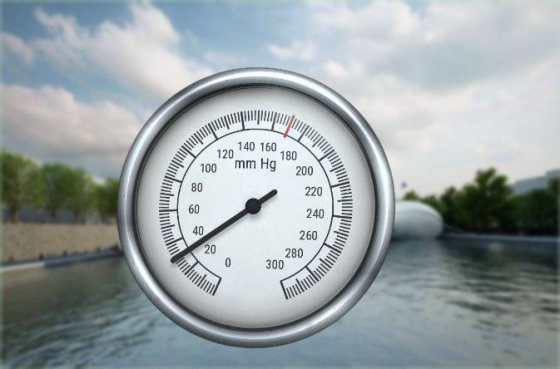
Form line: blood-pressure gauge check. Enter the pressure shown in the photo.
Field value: 30 mmHg
